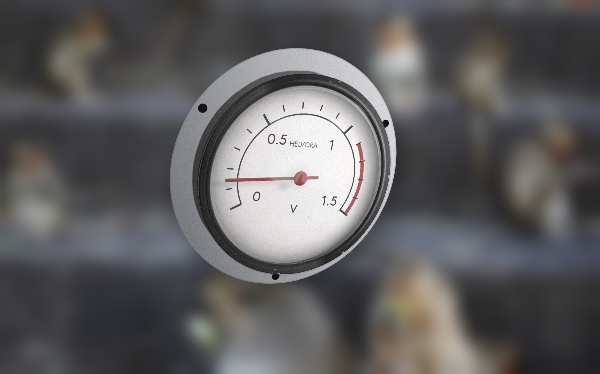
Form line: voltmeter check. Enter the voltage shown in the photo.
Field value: 0.15 V
